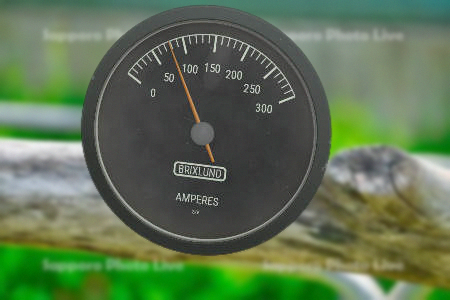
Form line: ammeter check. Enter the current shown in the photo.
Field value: 80 A
